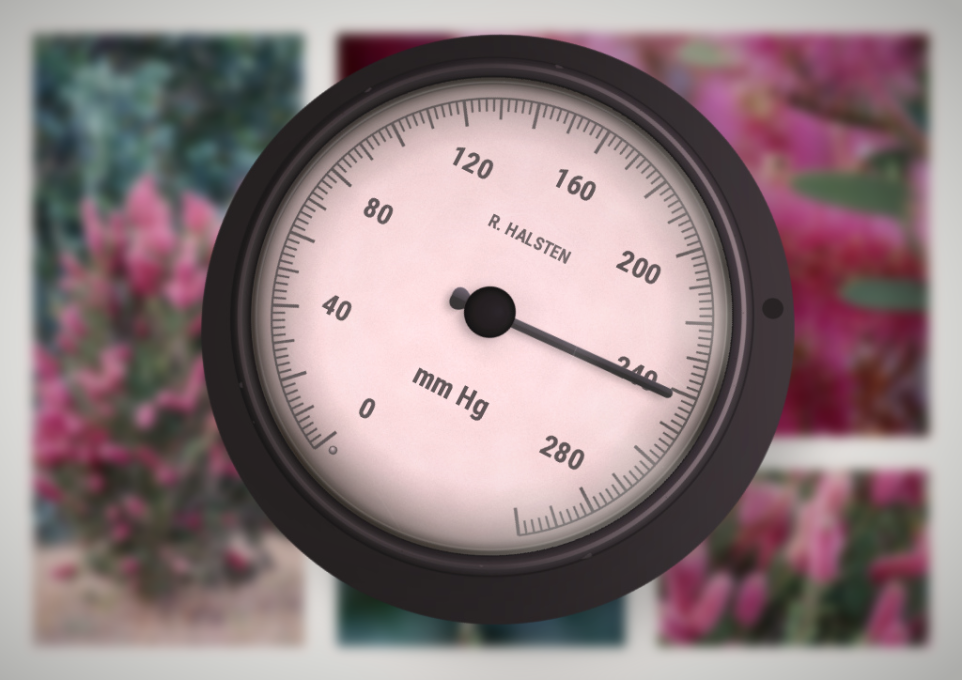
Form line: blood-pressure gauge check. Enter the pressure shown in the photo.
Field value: 242 mmHg
